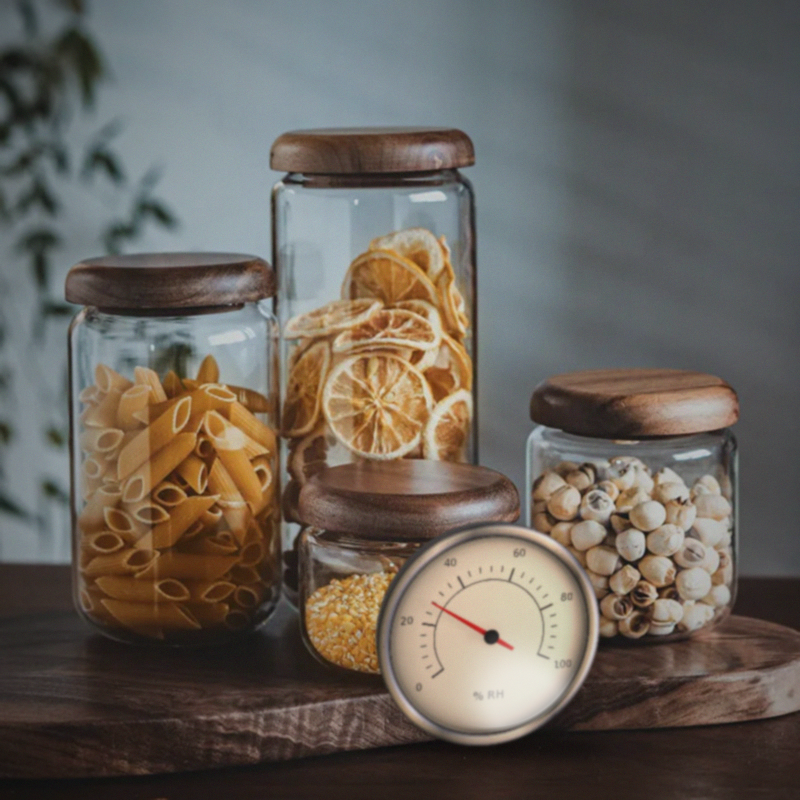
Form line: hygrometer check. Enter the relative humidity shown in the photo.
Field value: 28 %
